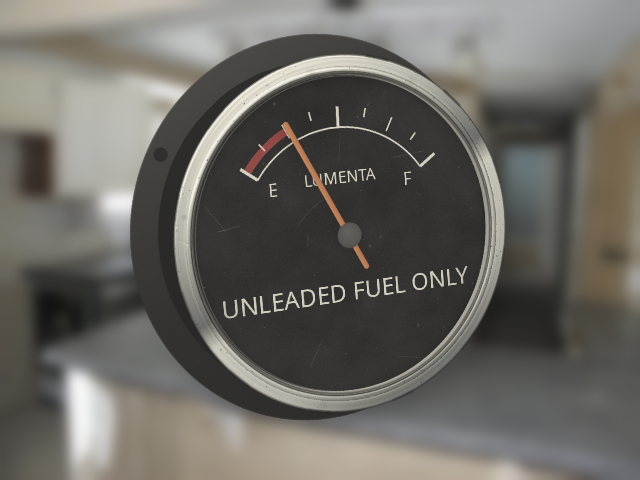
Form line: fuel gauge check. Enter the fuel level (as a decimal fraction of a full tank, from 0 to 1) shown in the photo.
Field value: 0.25
